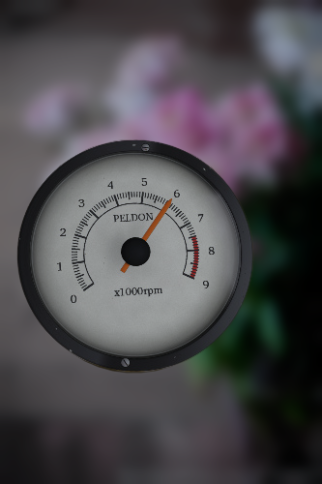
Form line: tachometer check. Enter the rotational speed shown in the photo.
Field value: 6000 rpm
